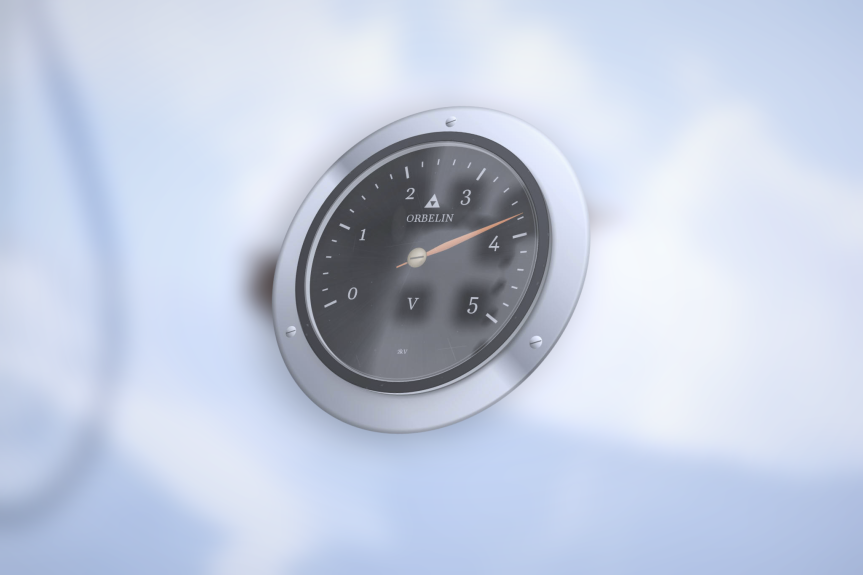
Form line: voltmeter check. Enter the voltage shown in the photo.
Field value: 3.8 V
